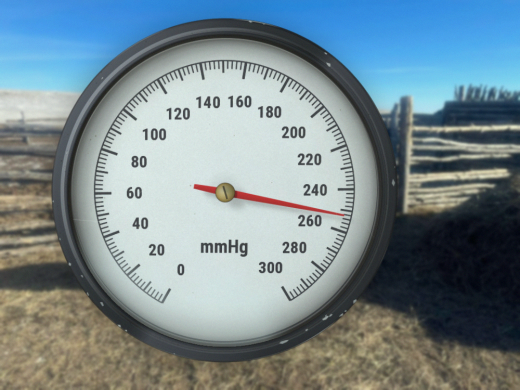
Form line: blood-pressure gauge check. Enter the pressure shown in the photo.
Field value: 252 mmHg
